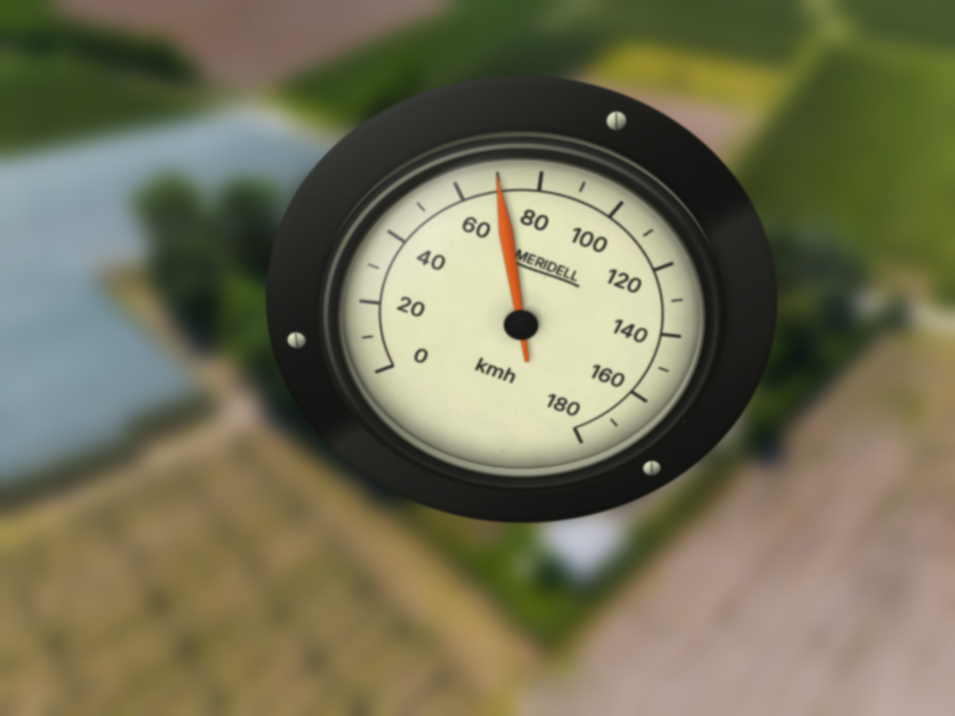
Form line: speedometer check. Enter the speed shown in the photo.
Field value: 70 km/h
